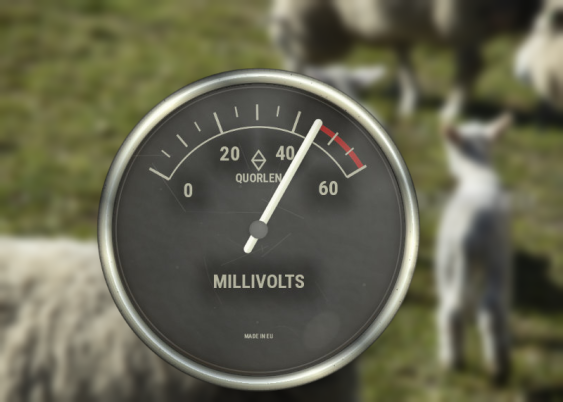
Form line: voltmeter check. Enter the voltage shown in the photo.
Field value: 45 mV
